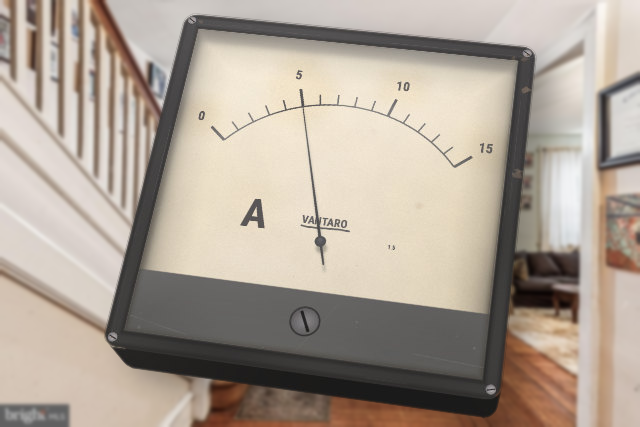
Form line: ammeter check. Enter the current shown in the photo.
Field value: 5 A
